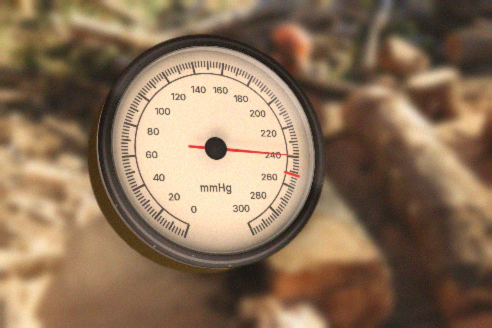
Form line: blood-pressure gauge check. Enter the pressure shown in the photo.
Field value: 240 mmHg
